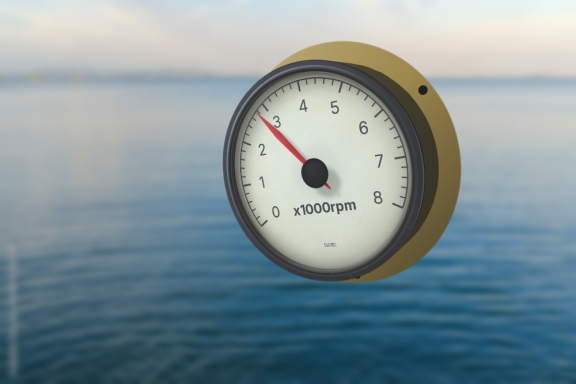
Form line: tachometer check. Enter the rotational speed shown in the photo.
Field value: 2800 rpm
